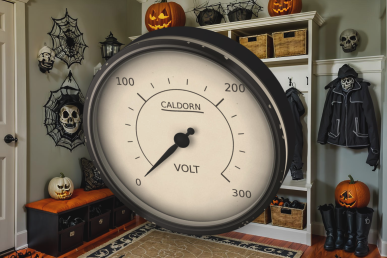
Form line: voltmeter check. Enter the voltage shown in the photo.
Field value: 0 V
